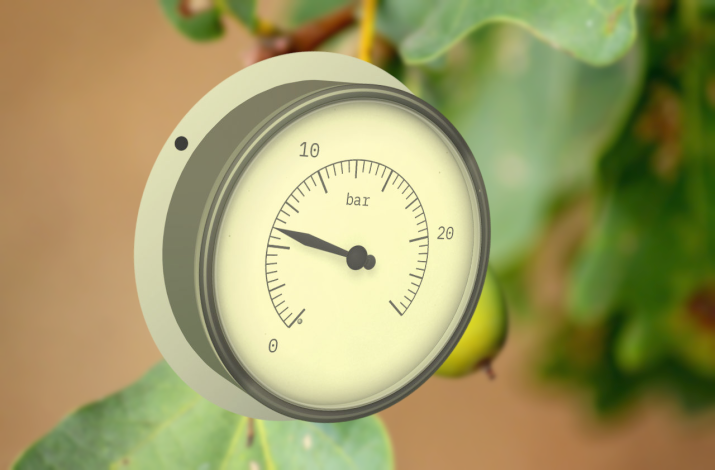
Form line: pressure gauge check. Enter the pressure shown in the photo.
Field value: 6 bar
